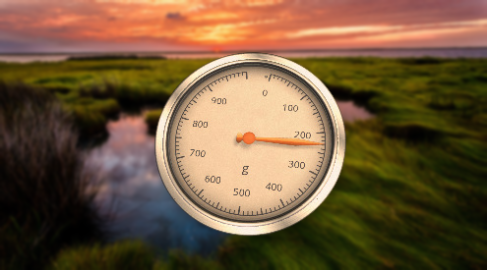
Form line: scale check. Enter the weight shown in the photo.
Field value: 230 g
